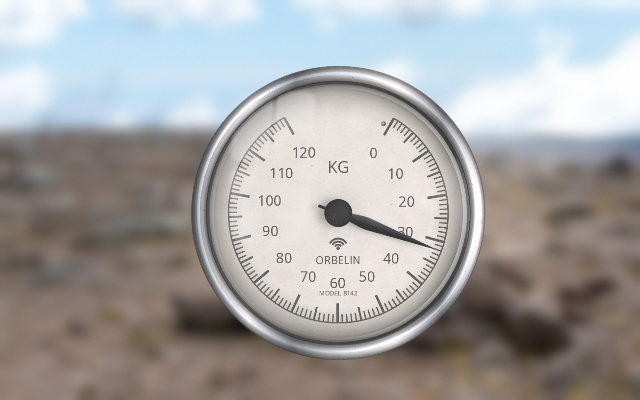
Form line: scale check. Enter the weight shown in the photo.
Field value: 32 kg
